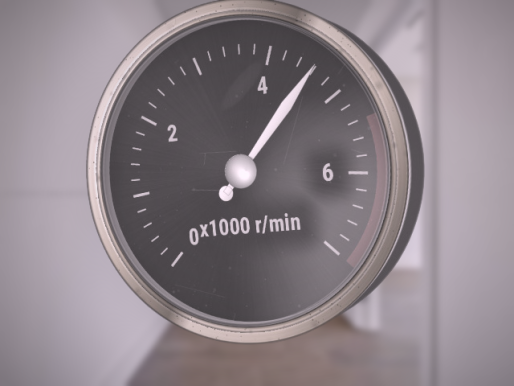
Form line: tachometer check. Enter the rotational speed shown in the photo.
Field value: 4600 rpm
